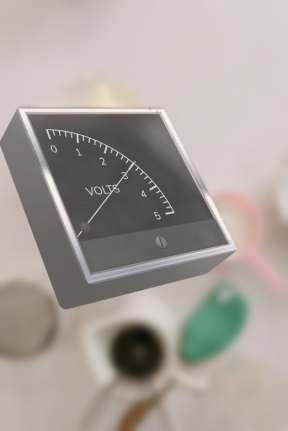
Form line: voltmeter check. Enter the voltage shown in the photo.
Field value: 3 V
